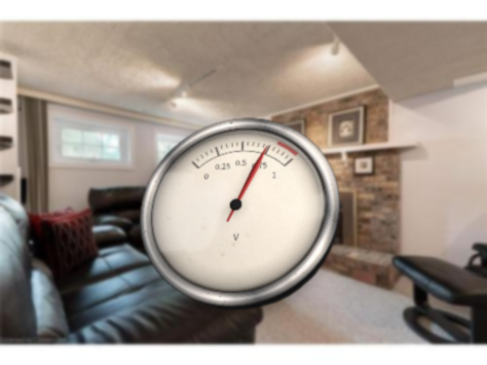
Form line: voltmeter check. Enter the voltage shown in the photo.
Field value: 0.75 V
